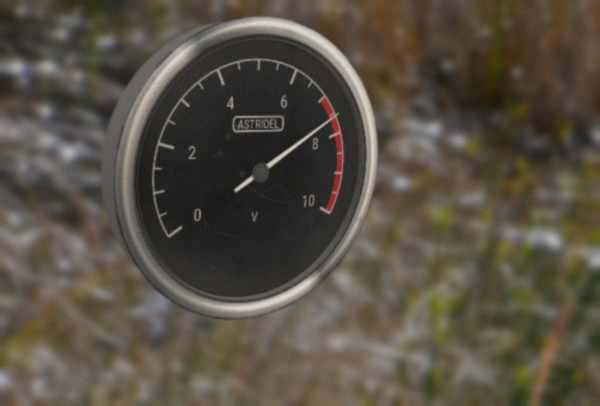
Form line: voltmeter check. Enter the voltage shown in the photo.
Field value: 7.5 V
